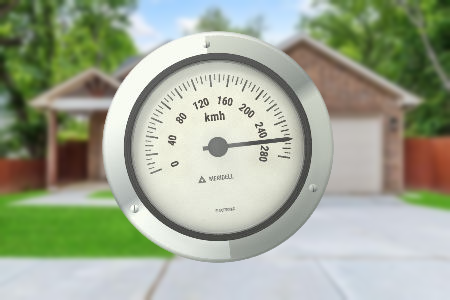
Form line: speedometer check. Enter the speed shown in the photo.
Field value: 260 km/h
